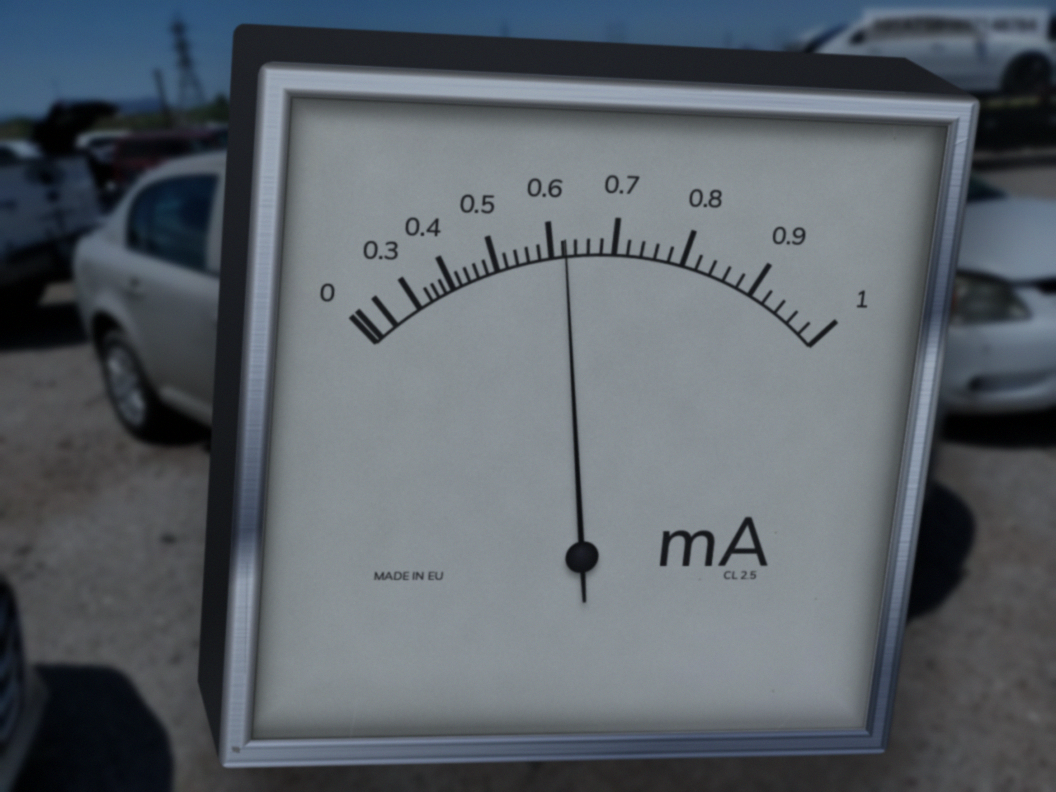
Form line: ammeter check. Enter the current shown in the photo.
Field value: 0.62 mA
